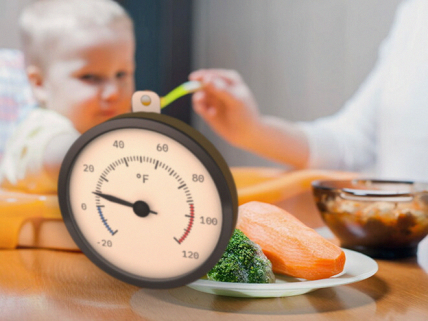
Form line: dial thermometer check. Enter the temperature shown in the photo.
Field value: 10 °F
